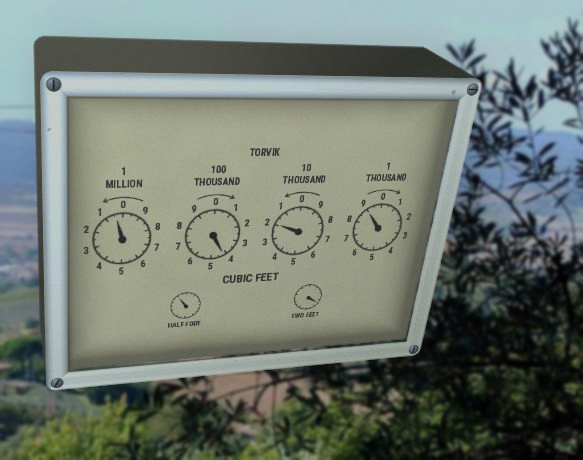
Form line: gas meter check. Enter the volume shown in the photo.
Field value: 41900 ft³
